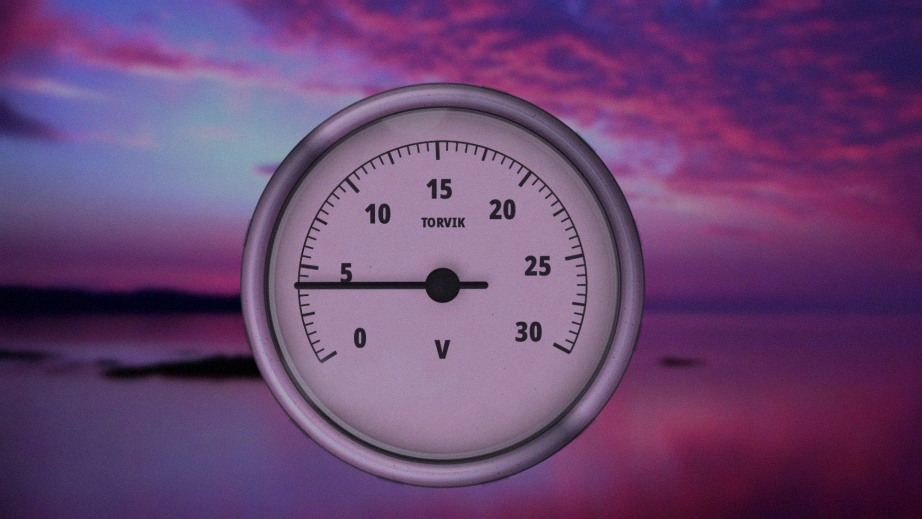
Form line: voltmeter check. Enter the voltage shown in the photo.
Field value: 4 V
